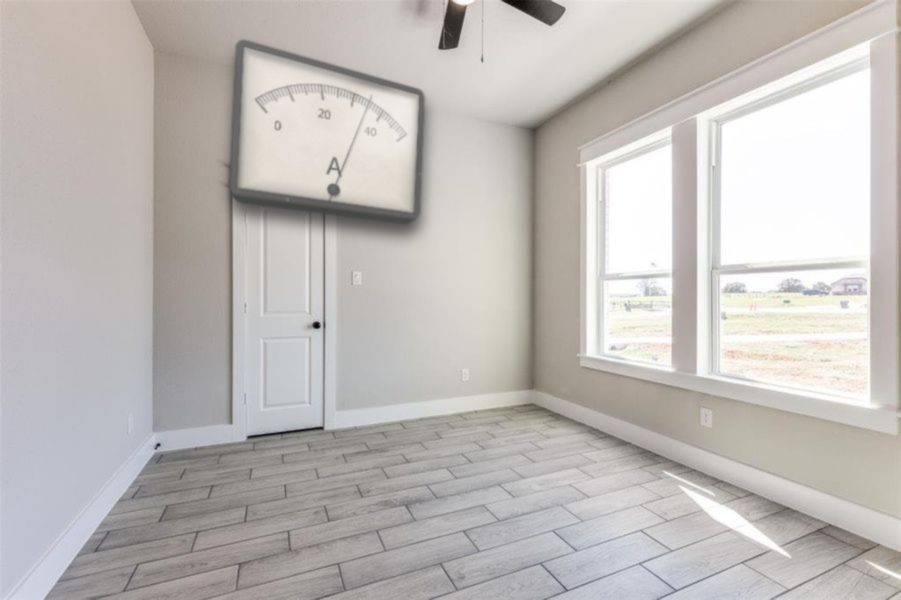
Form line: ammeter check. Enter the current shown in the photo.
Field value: 35 A
